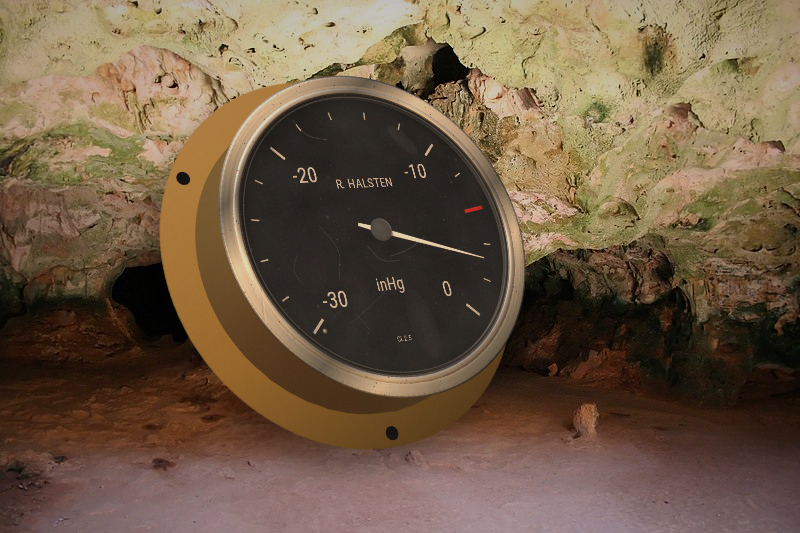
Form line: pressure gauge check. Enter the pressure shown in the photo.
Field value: -3 inHg
